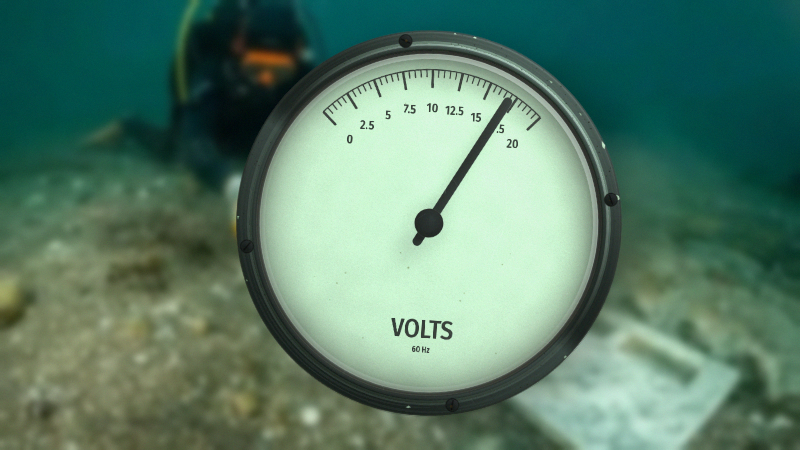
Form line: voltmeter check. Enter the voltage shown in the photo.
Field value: 17 V
